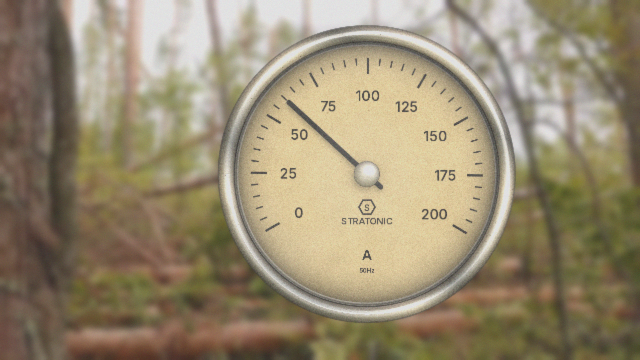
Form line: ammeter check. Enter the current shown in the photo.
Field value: 60 A
